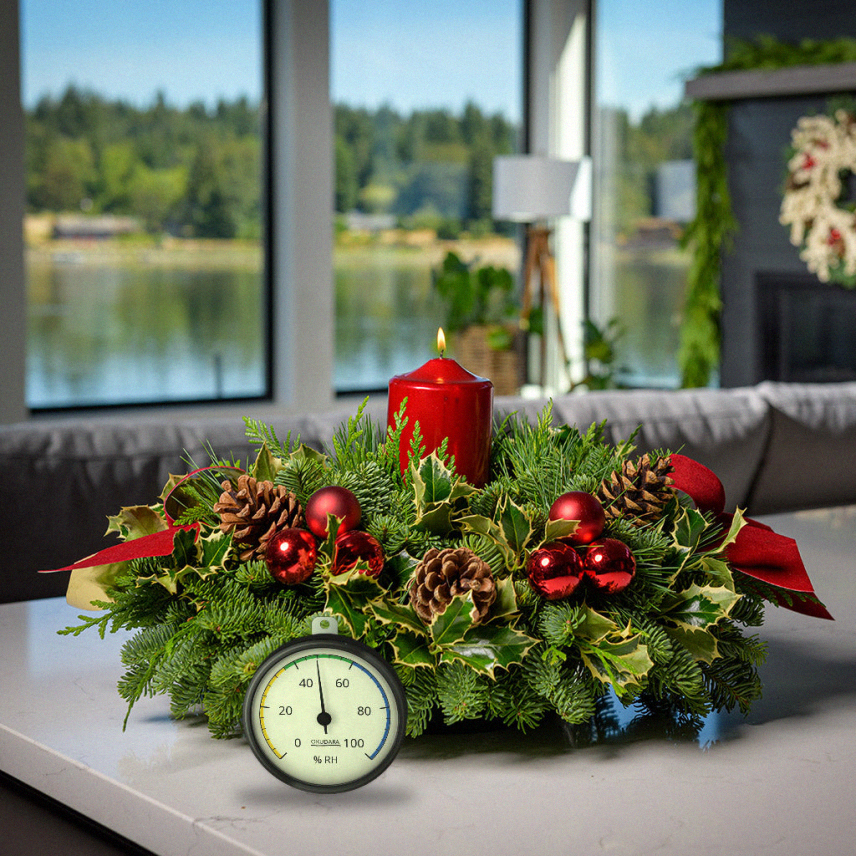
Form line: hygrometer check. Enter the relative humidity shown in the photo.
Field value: 48 %
